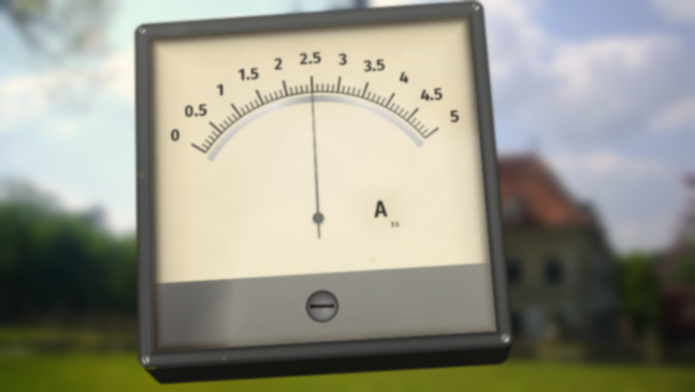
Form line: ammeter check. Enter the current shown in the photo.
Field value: 2.5 A
